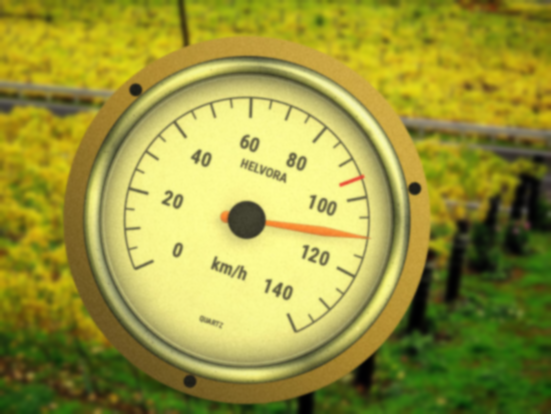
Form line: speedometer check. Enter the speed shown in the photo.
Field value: 110 km/h
